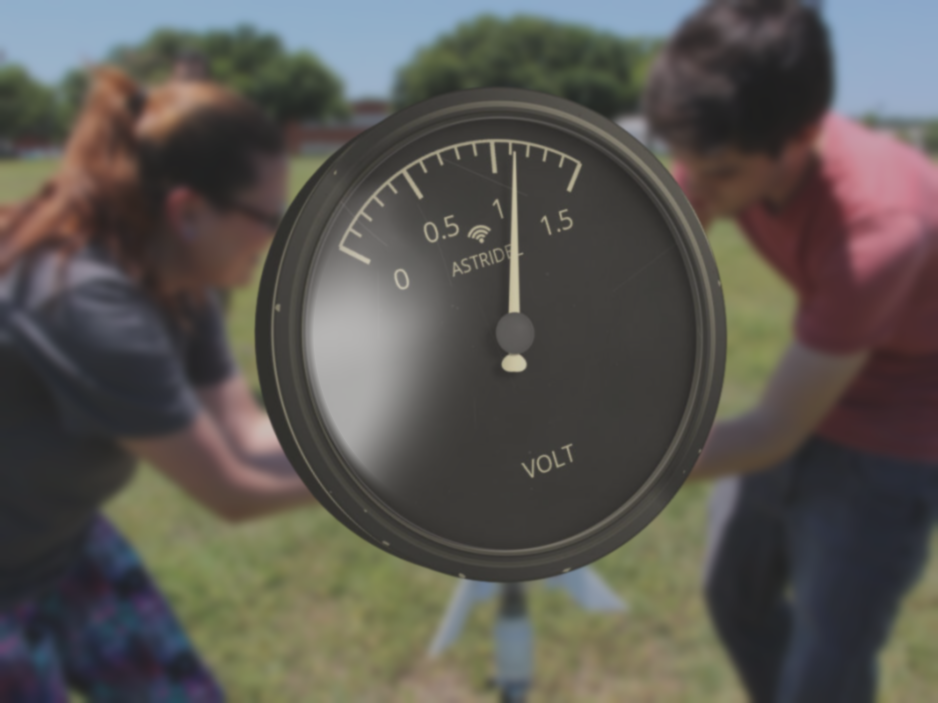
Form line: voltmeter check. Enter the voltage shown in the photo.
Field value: 1.1 V
